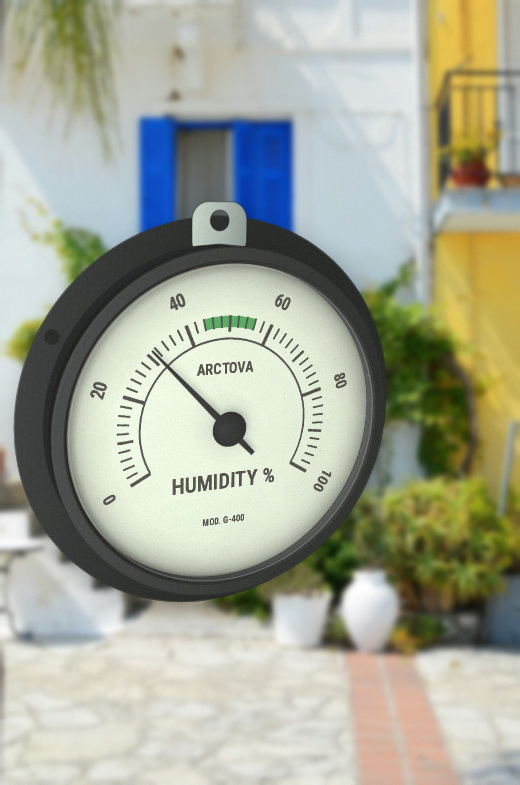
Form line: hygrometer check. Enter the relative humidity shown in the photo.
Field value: 31 %
